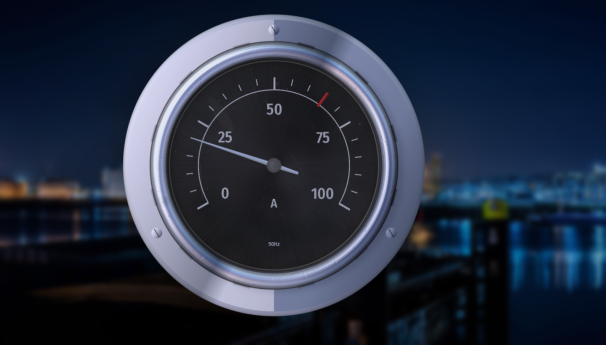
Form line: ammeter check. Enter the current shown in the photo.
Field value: 20 A
